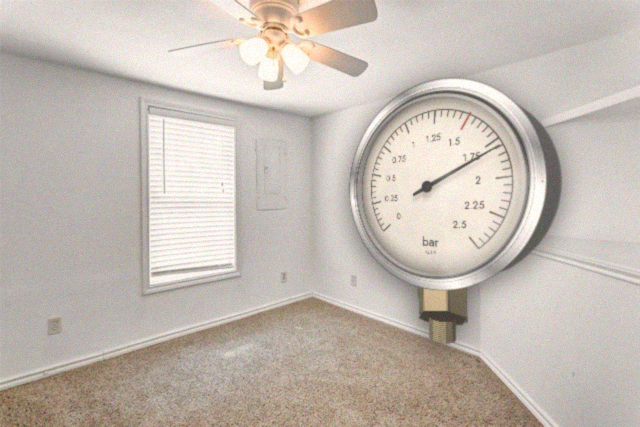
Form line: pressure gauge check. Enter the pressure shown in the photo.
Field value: 1.8 bar
